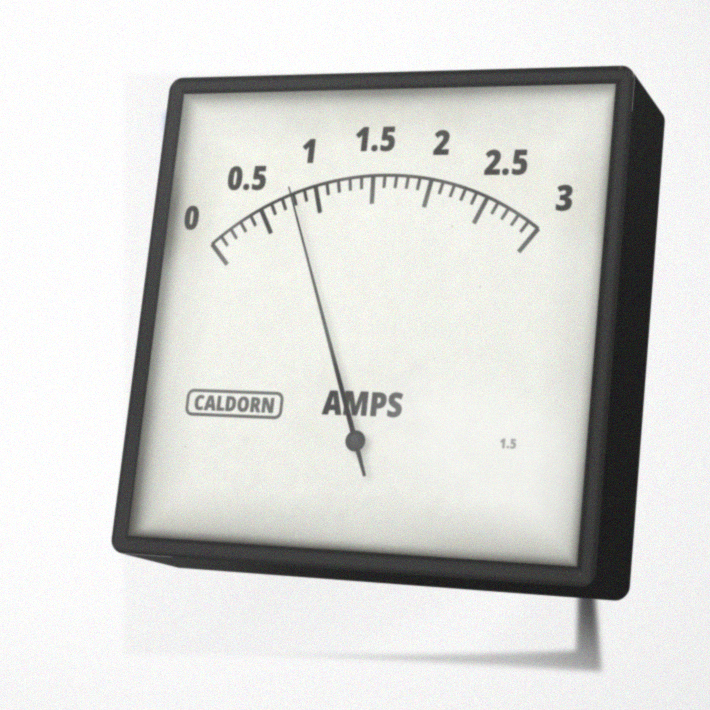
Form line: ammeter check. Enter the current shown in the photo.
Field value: 0.8 A
